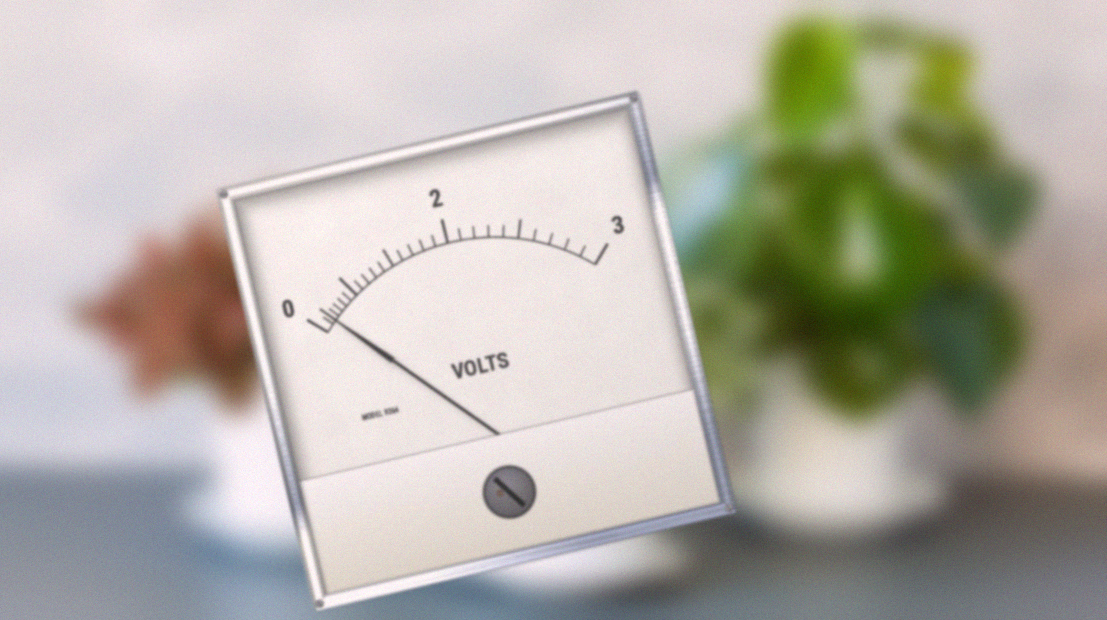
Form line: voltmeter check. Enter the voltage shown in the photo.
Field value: 0.5 V
